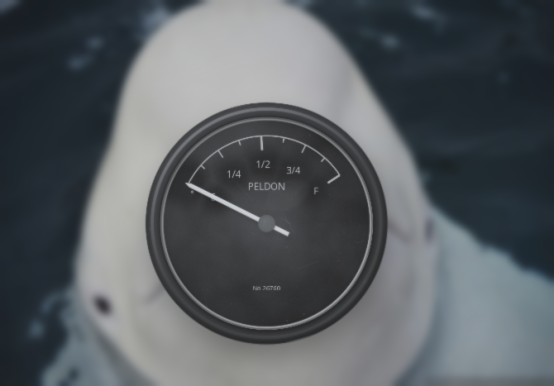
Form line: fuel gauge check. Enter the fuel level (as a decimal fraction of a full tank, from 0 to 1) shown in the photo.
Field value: 0
